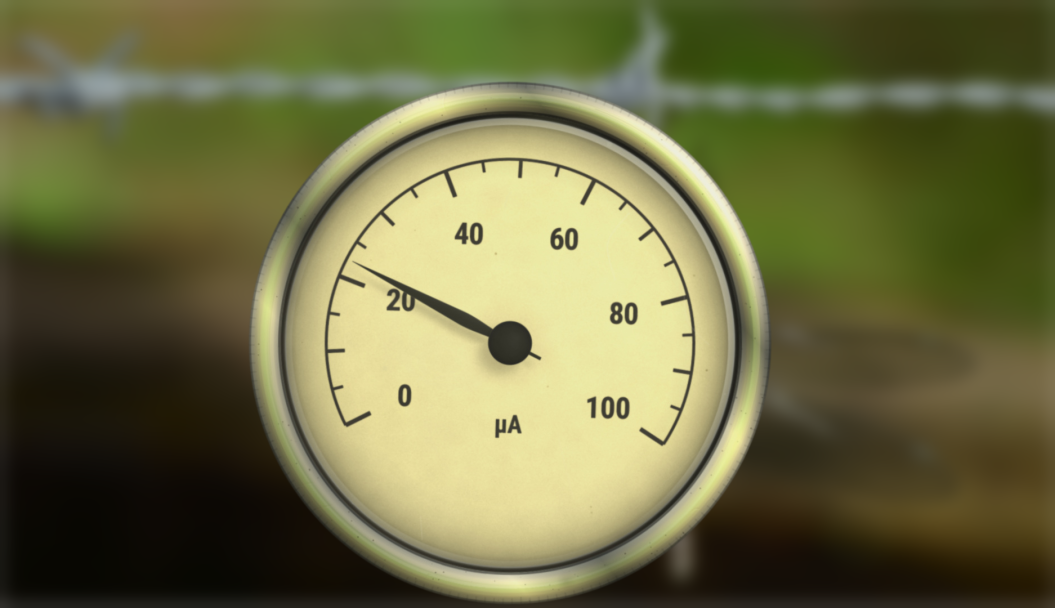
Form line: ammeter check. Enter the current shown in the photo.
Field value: 22.5 µA
